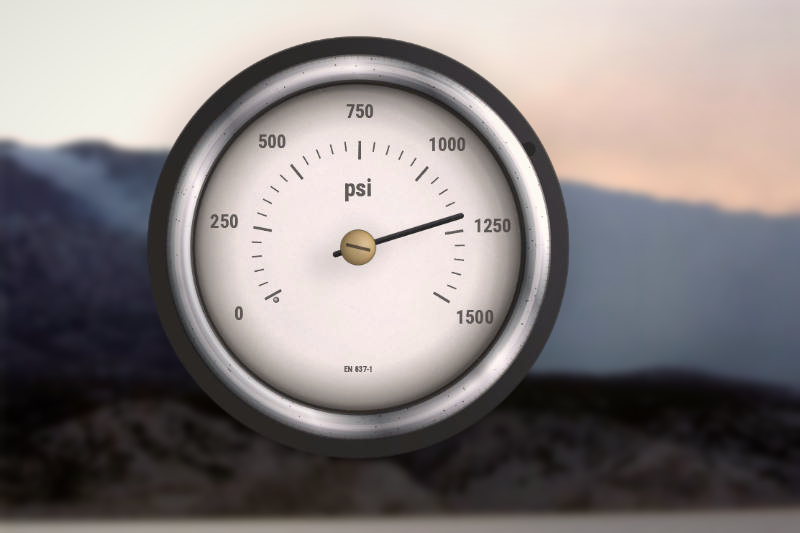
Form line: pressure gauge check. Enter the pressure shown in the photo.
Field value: 1200 psi
